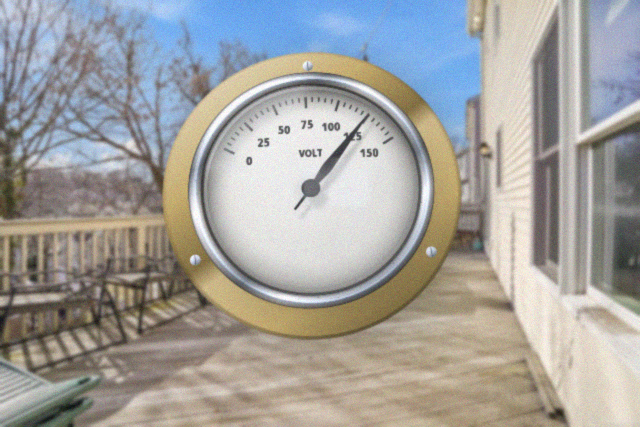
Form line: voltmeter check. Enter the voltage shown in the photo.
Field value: 125 V
